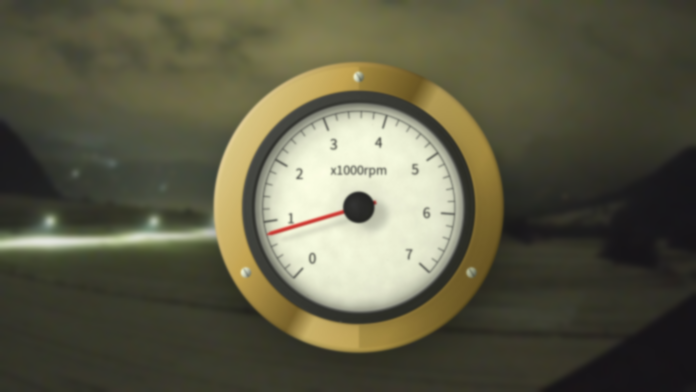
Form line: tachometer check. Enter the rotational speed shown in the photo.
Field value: 800 rpm
